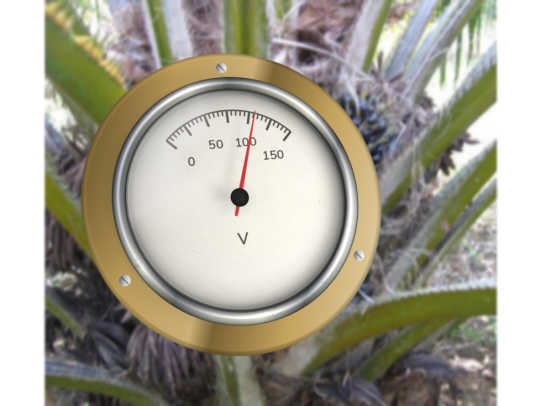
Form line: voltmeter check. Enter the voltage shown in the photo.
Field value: 105 V
